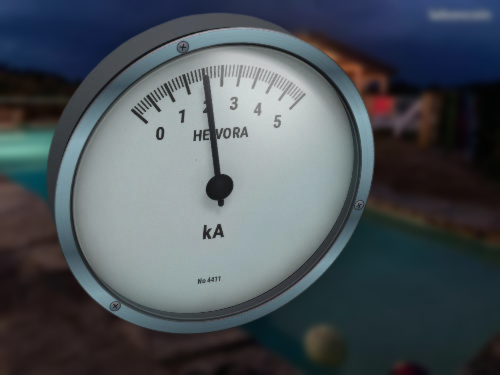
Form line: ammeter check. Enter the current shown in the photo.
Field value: 2 kA
